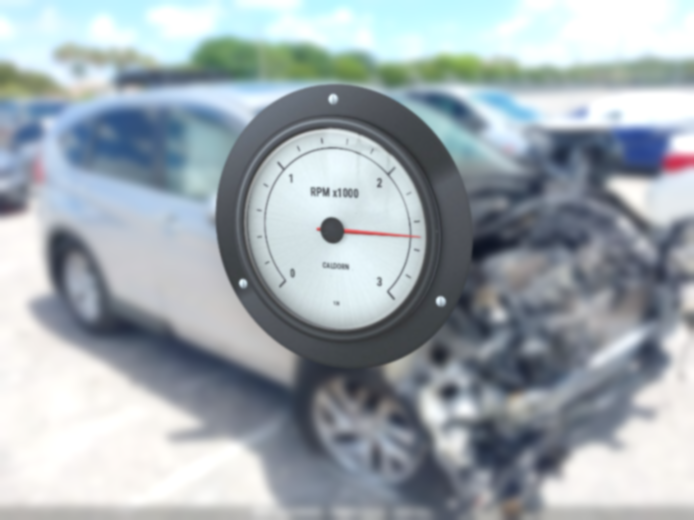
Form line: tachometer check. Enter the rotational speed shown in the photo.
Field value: 2500 rpm
